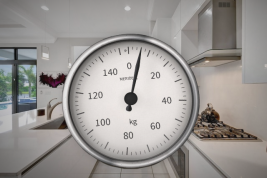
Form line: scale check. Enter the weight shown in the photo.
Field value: 6 kg
